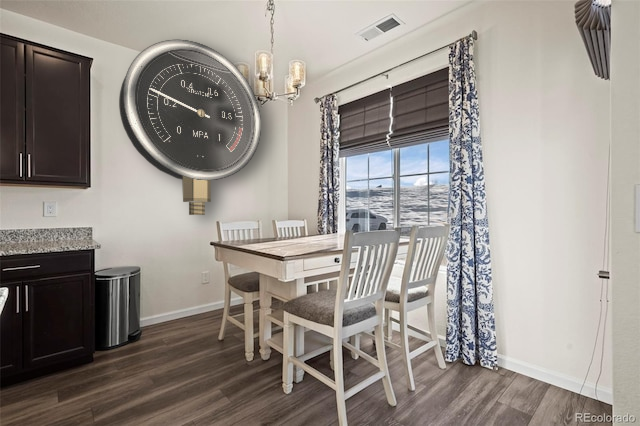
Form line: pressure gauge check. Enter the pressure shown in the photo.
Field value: 0.22 MPa
